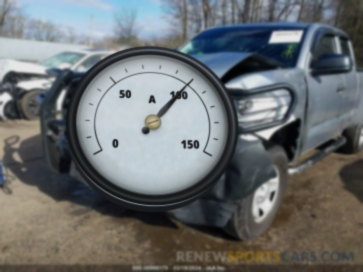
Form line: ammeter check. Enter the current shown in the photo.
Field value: 100 A
